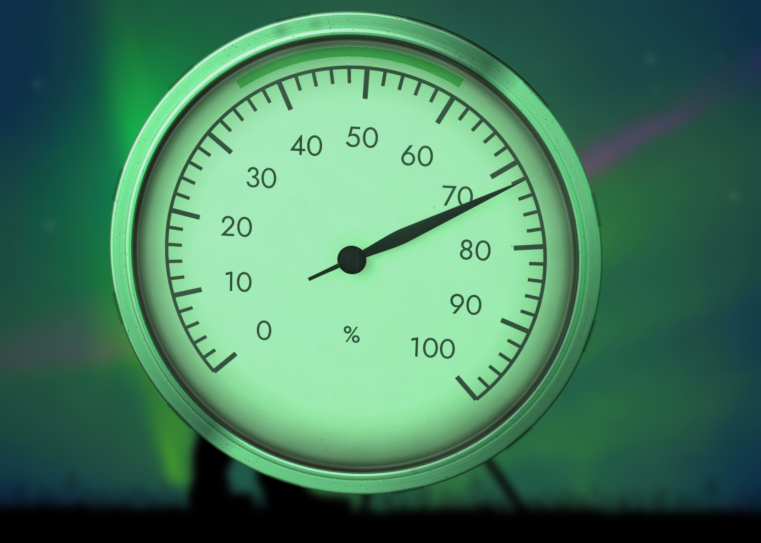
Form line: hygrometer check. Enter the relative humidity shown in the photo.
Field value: 72 %
